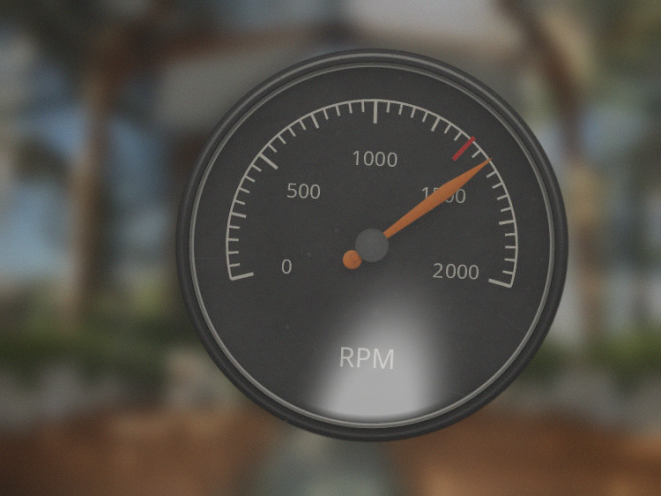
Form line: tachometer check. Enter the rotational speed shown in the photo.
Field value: 1500 rpm
